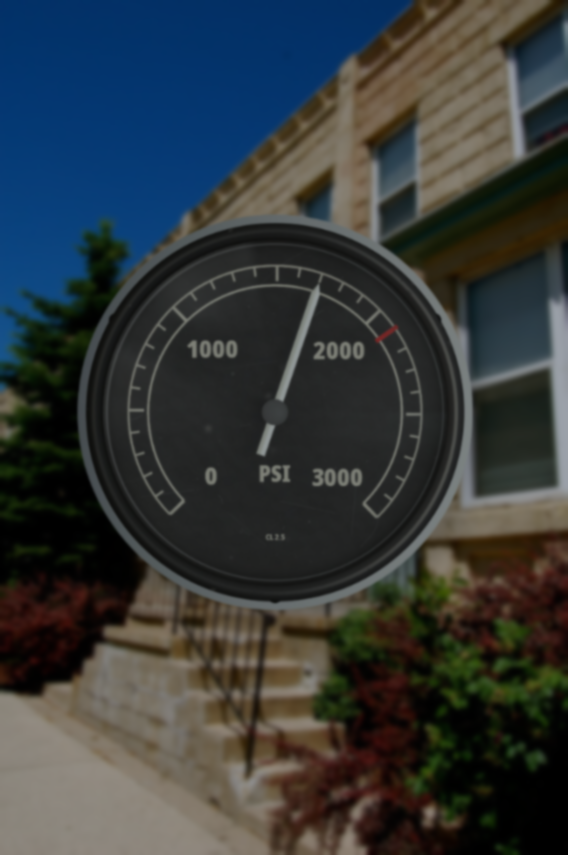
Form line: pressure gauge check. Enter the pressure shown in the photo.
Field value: 1700 psi
